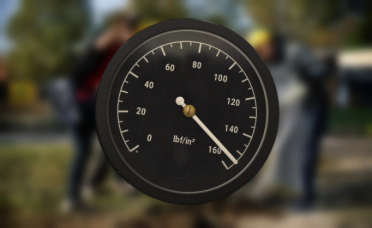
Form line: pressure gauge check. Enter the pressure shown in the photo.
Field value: 155 psi
